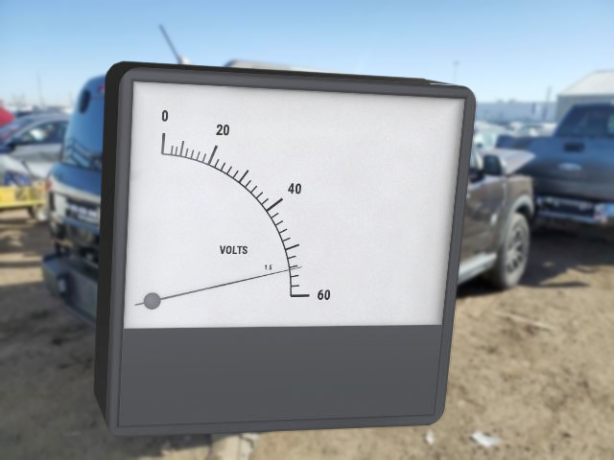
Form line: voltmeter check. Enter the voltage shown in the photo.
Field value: 54 V
